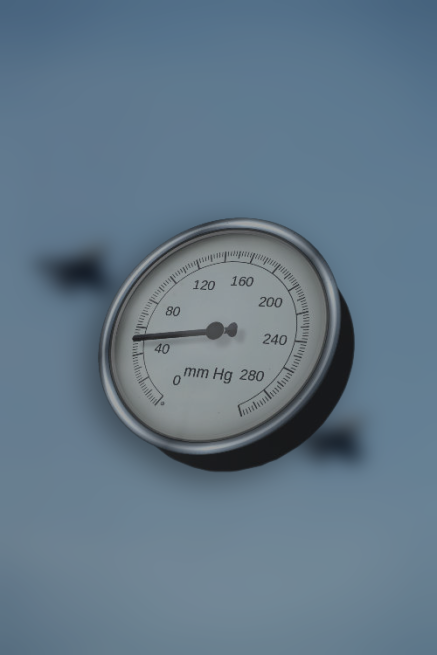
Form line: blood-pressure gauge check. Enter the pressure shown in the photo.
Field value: 50 mmHg
